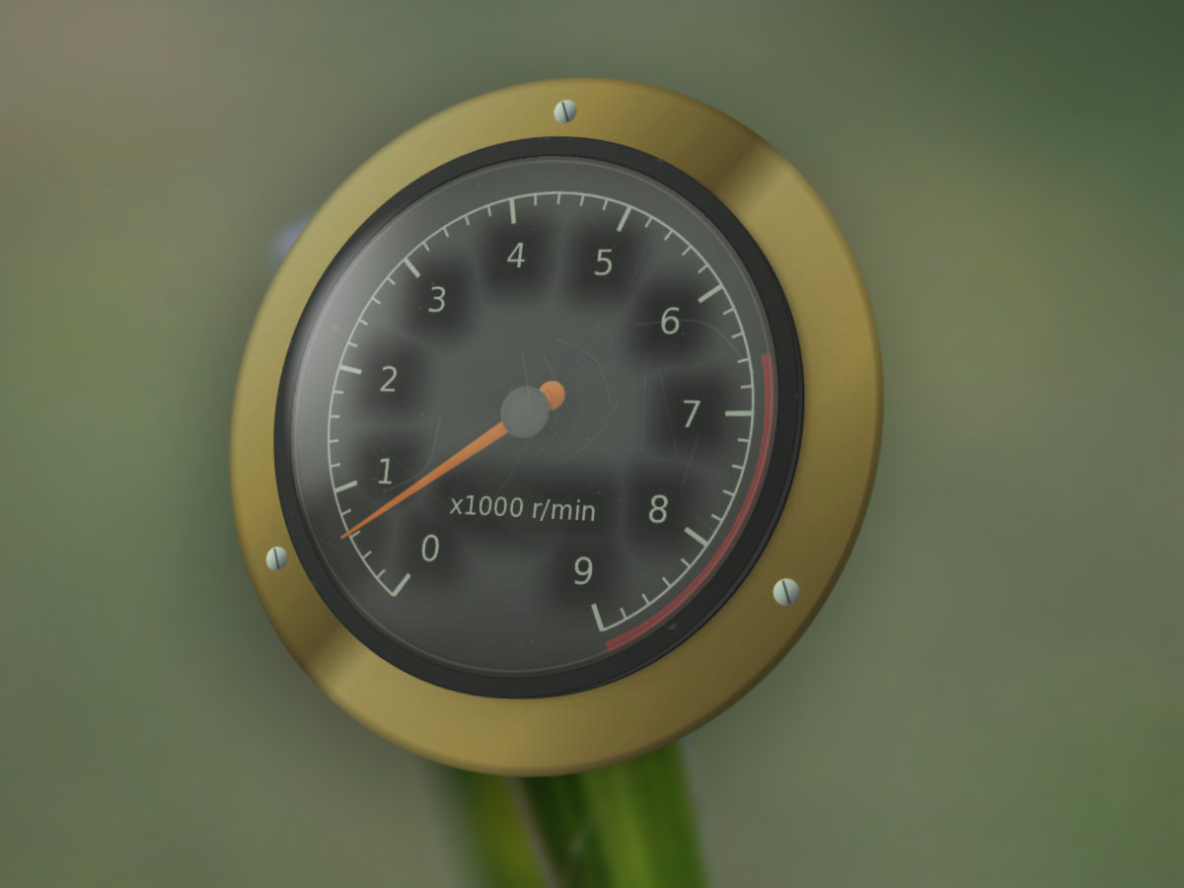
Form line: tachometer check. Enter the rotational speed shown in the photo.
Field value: 600 rpm
